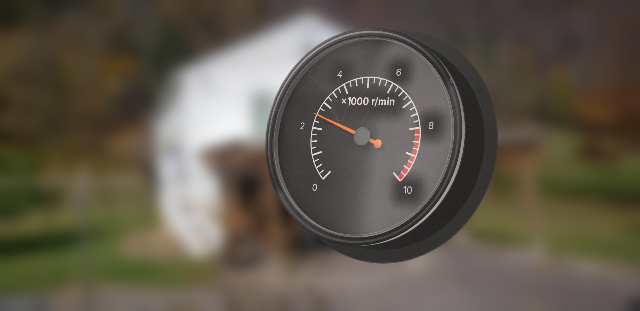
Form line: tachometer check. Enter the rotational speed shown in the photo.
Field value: 2500 rpm
